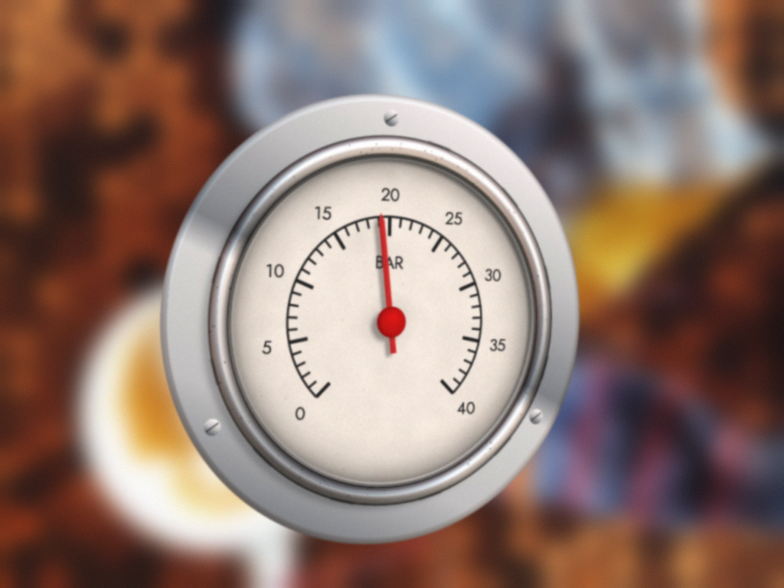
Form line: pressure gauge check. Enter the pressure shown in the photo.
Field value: 19 bar
